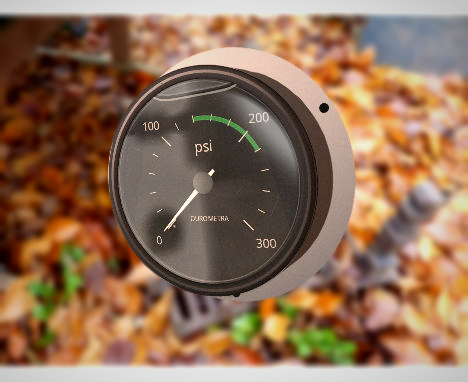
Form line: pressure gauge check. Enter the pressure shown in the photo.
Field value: 0 psi
